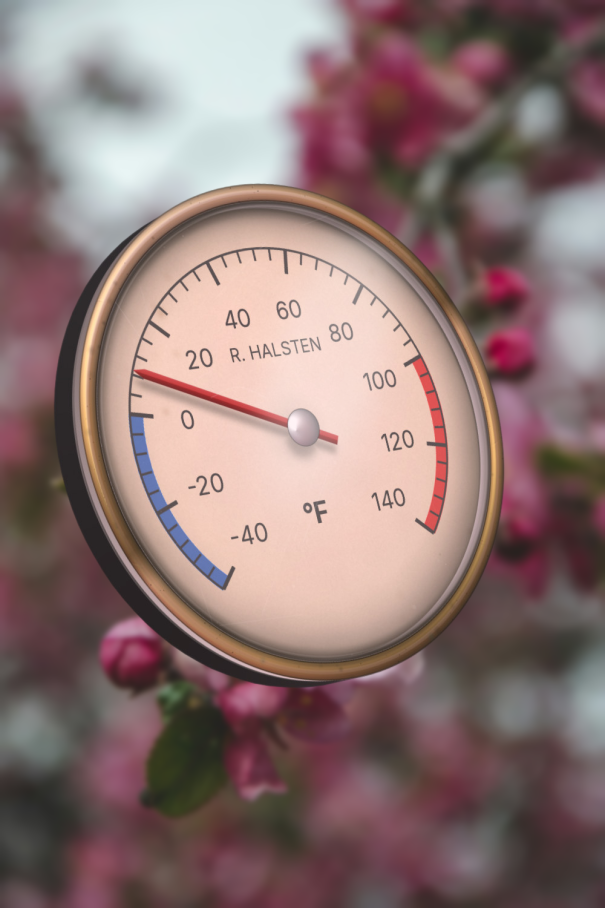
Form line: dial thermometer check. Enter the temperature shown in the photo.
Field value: 8 °F
